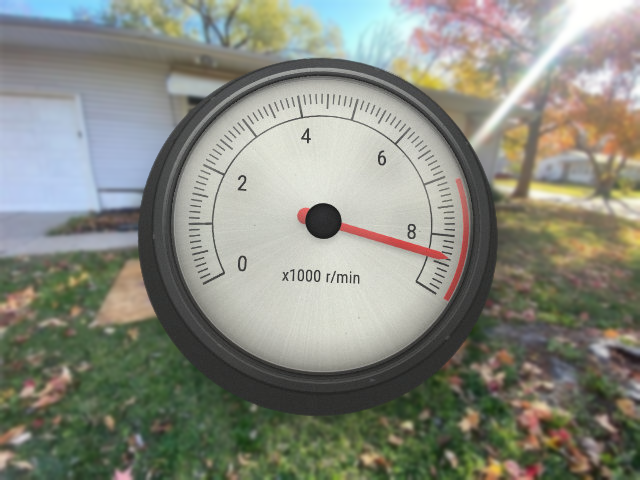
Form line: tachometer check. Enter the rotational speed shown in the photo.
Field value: 8400 rpm
